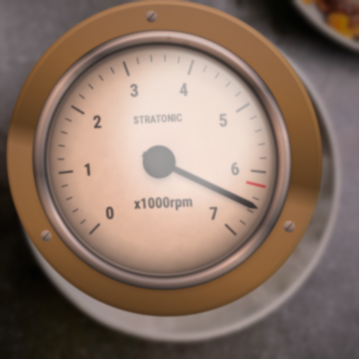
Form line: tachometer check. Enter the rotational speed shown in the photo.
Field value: 6500 rpm
